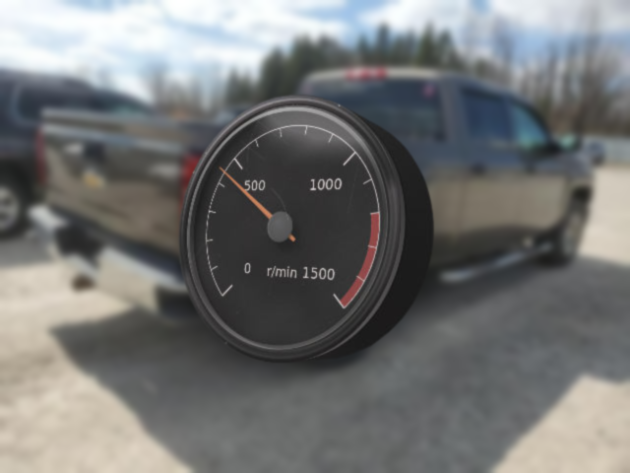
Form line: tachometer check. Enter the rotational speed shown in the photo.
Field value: 450 rpm
